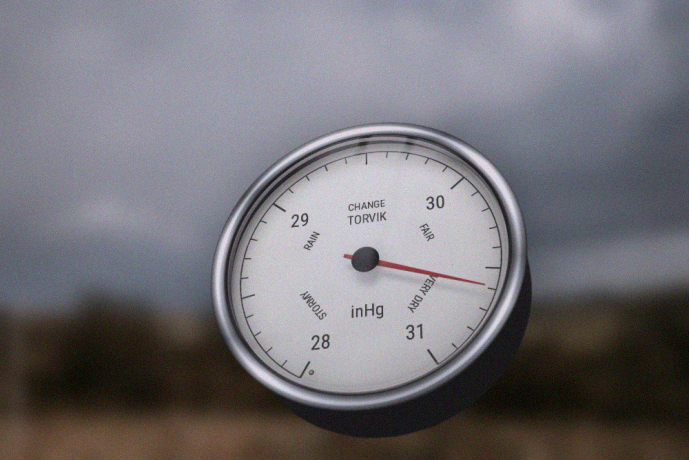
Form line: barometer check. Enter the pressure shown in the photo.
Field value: 30.6 inHg
